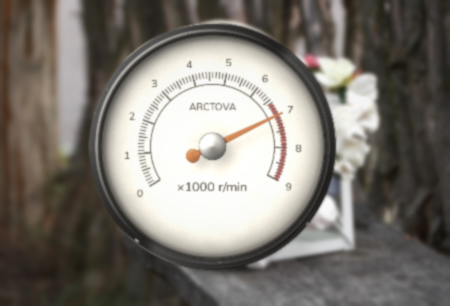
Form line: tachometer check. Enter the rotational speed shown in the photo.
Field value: 7000 rpm
